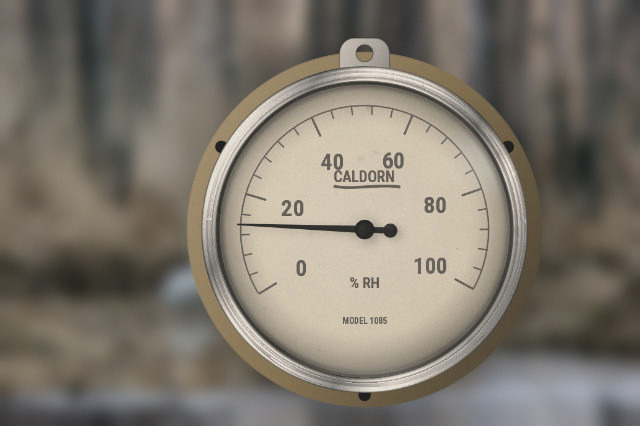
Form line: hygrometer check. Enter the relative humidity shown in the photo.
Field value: 14 %
